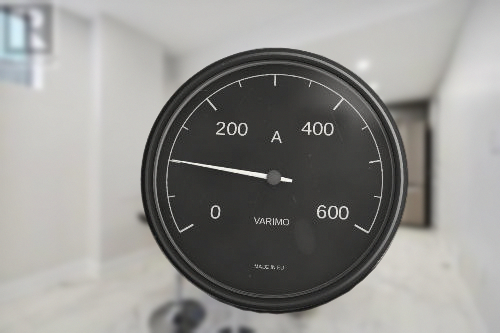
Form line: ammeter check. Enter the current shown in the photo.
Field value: 100 A
